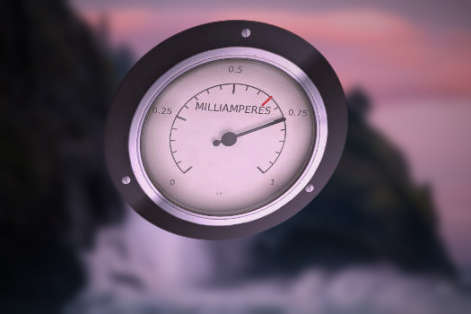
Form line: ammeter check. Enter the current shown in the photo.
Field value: 0.75 mA
